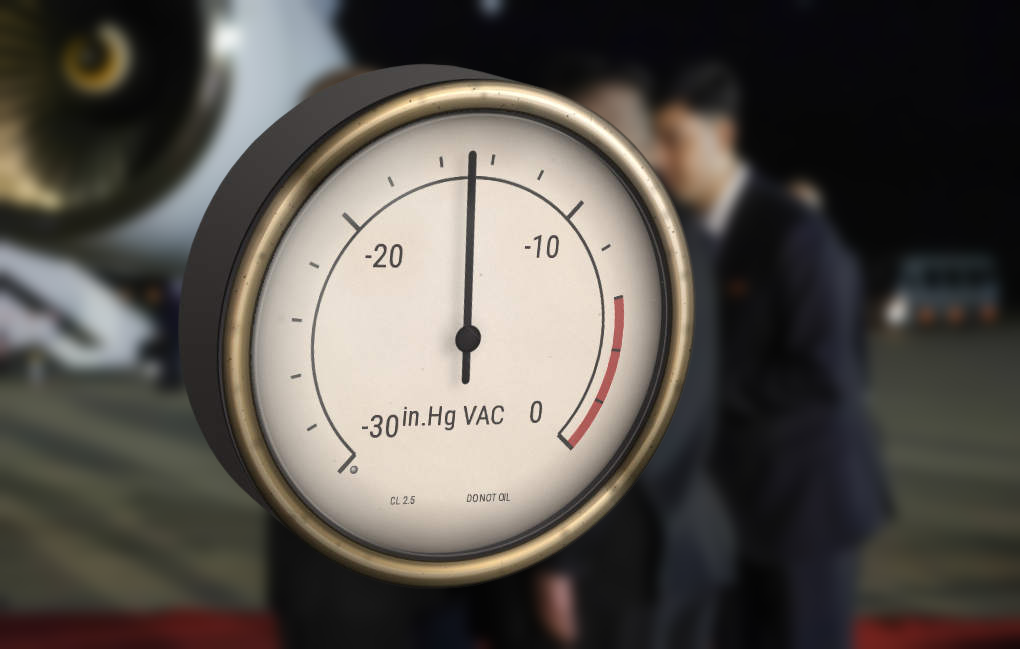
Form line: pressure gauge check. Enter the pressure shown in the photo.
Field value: -15 inHg
